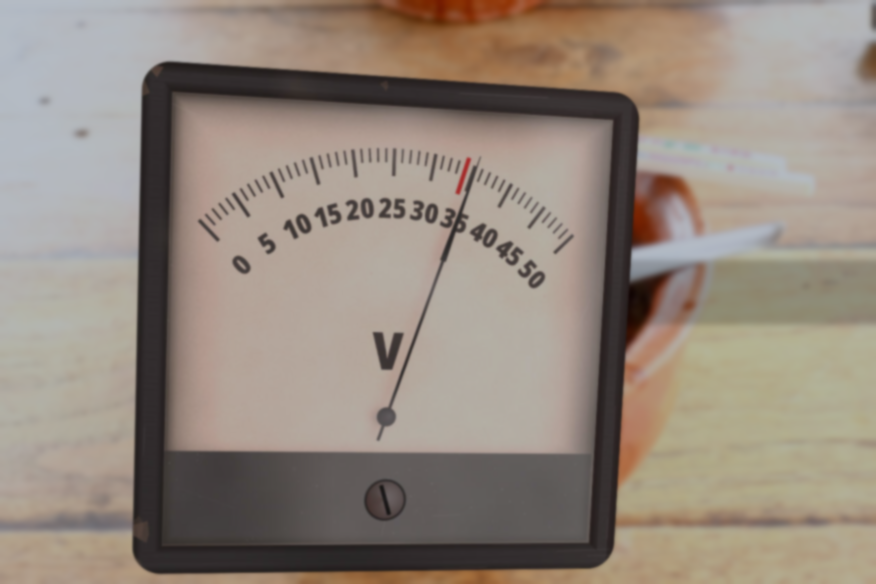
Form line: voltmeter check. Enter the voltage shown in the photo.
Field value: 35 V
